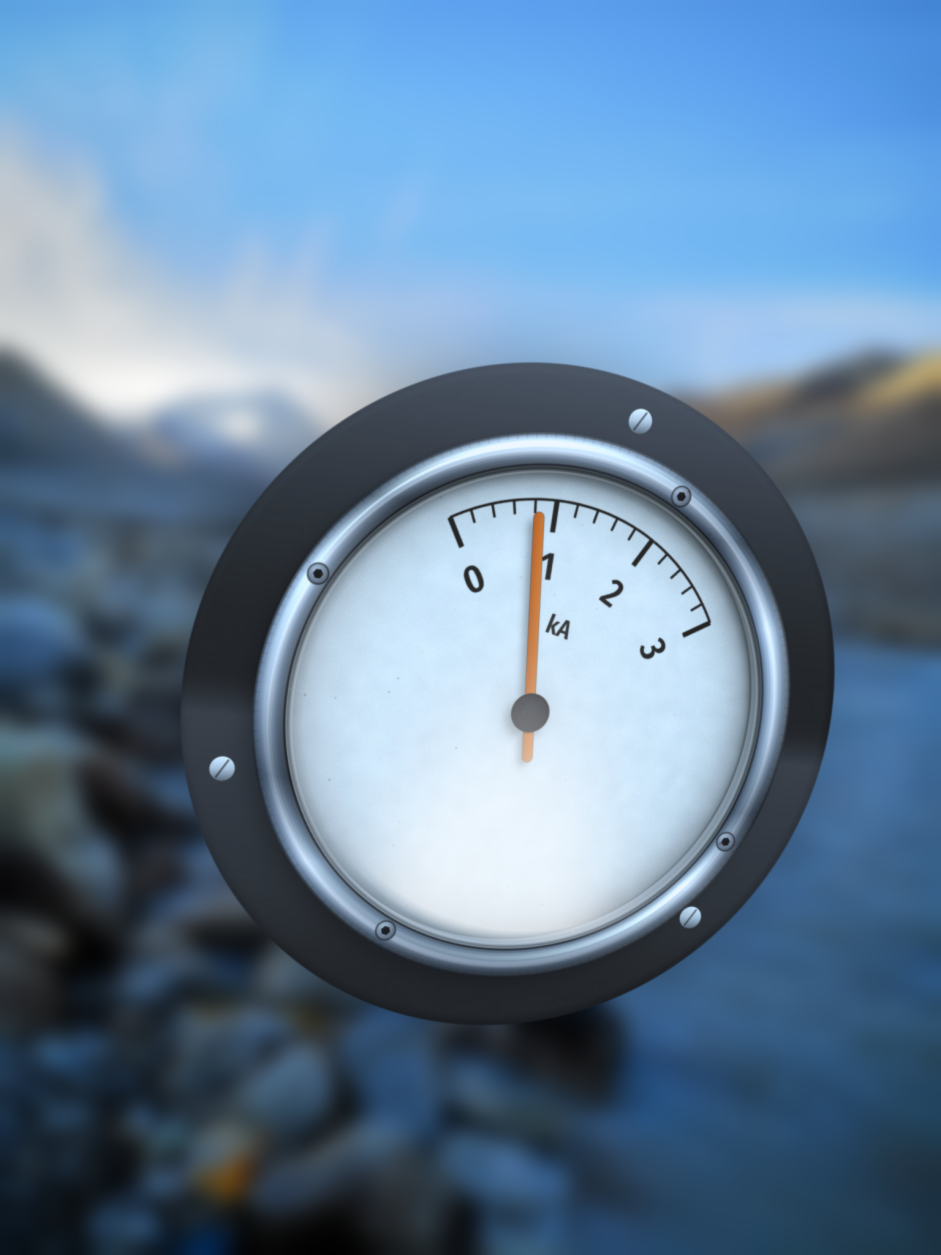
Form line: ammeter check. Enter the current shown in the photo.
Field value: 0.8 kA
